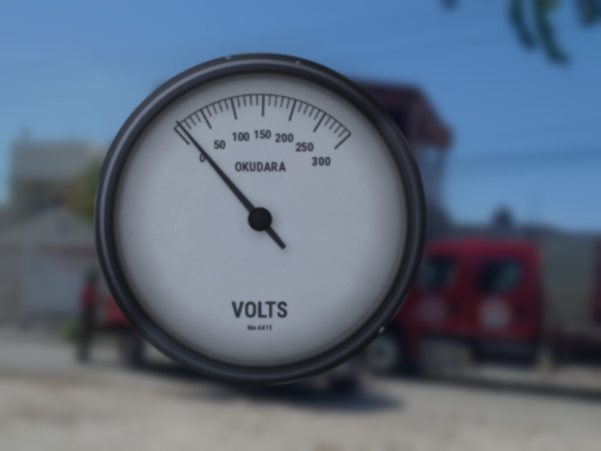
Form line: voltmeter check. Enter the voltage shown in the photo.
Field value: 10 V
